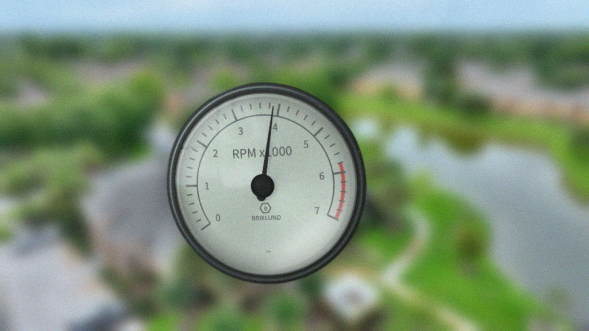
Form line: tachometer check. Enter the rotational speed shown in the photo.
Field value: 3900 rpm
